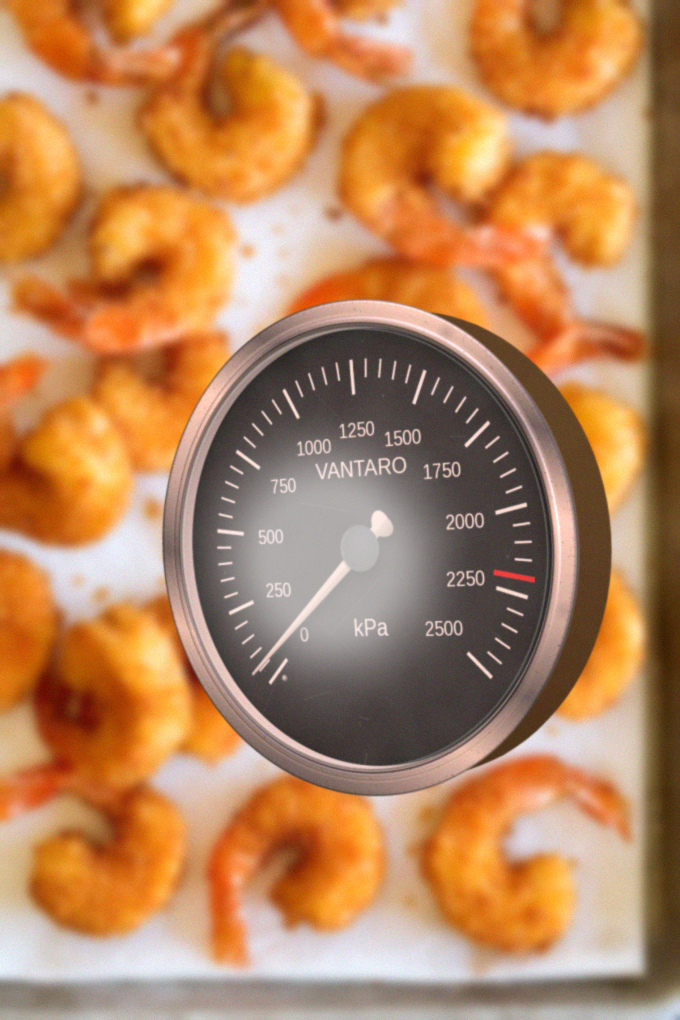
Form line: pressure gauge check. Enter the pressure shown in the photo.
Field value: 50 kPa
